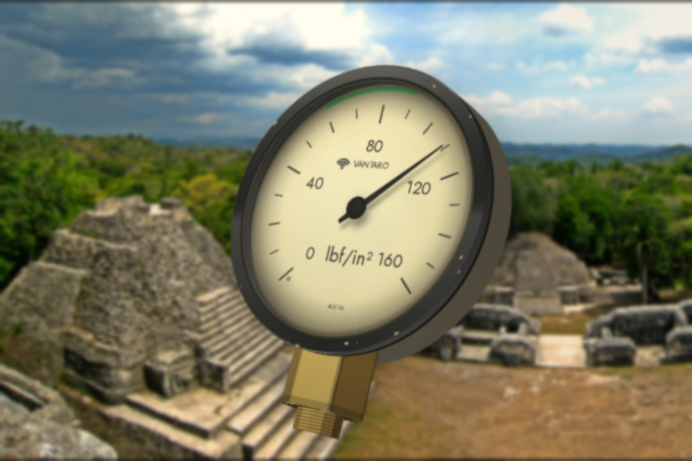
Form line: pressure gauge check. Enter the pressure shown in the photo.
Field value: 110 psi
